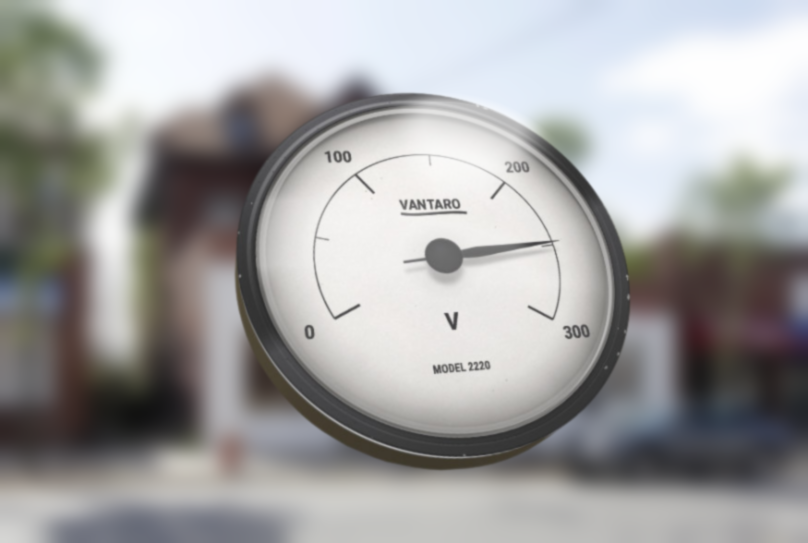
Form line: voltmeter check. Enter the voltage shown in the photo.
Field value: 250 V
